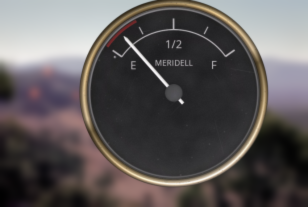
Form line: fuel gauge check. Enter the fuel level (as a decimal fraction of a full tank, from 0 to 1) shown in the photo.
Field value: 0.125
